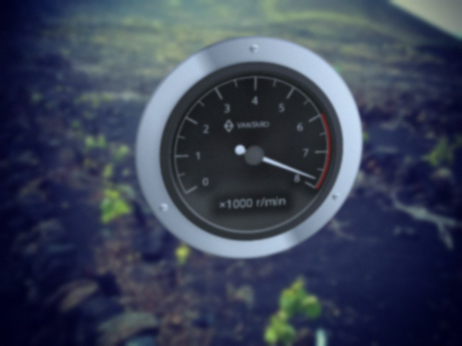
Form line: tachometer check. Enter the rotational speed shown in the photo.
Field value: 7750 rpm
